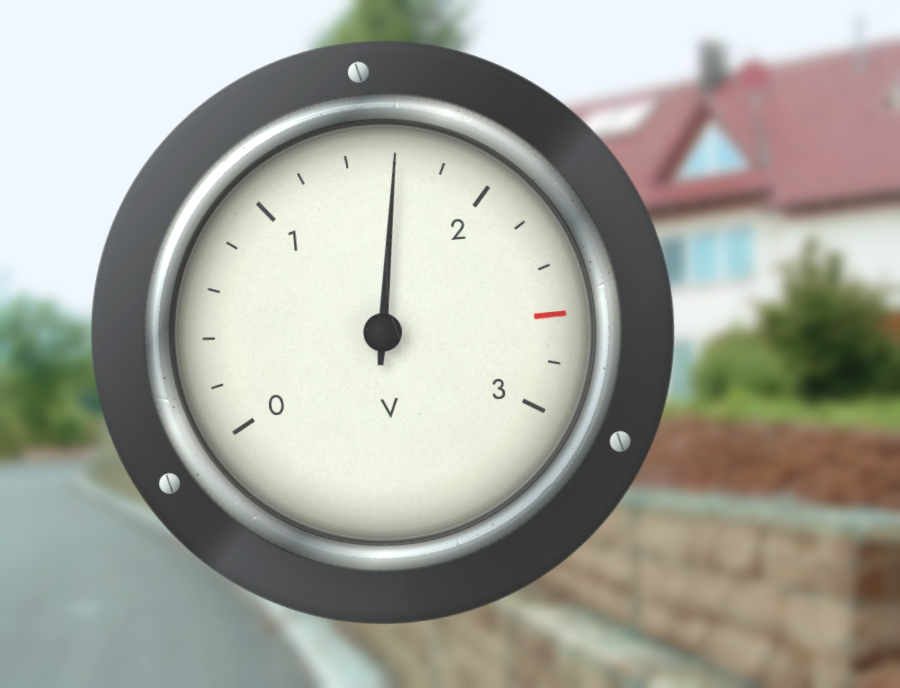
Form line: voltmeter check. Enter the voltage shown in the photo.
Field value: 1.6 V
